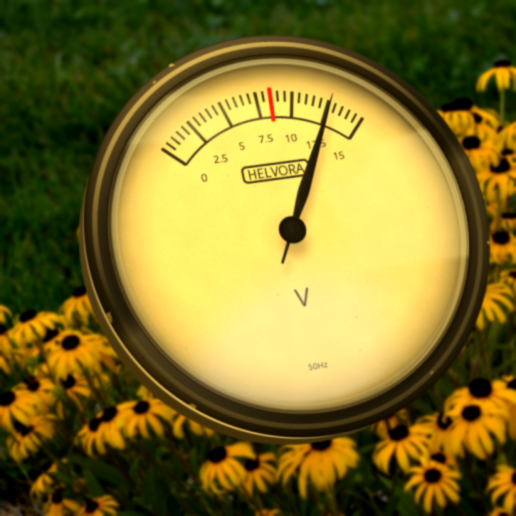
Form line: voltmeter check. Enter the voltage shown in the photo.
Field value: 12.5 V
